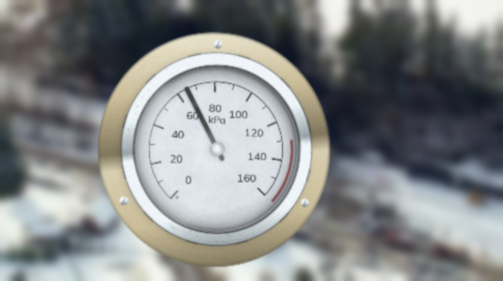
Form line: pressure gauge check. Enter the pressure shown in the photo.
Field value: 65 kPa
